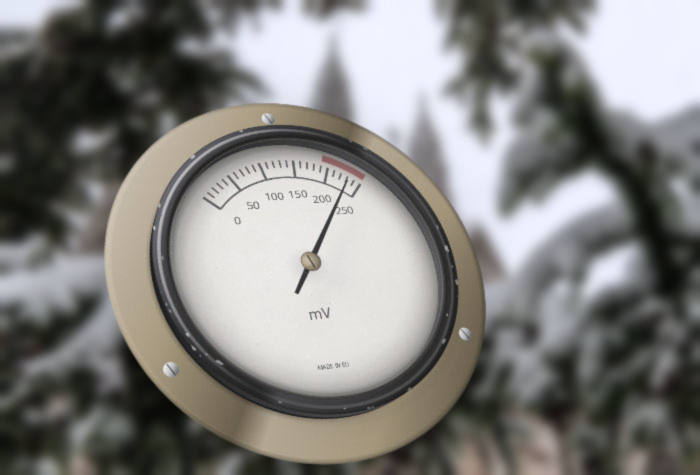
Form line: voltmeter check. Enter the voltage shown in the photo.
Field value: 230 mV
